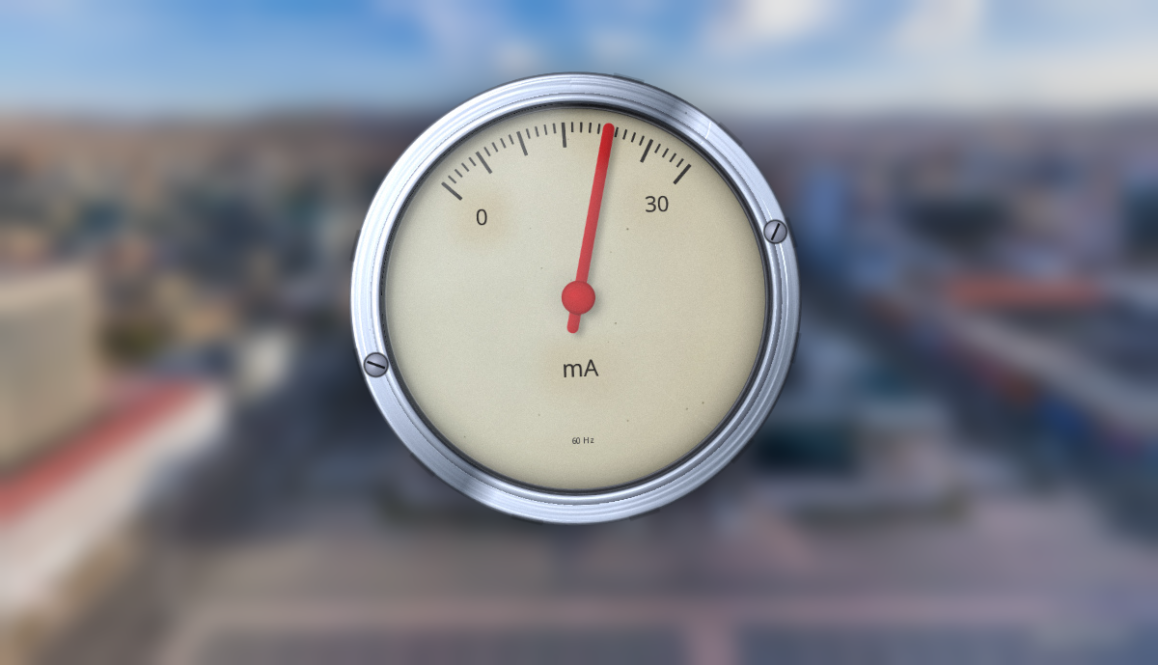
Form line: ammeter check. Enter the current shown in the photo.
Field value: 20 mA
